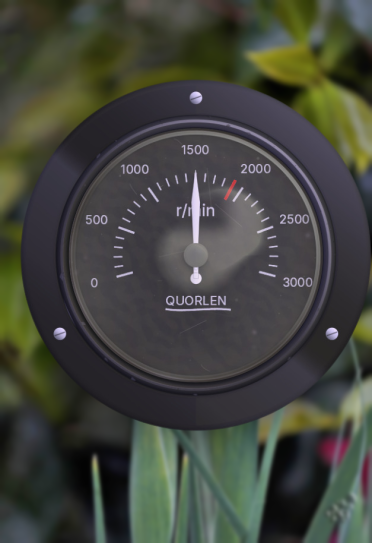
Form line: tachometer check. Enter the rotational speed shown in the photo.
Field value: 1500 rpm
